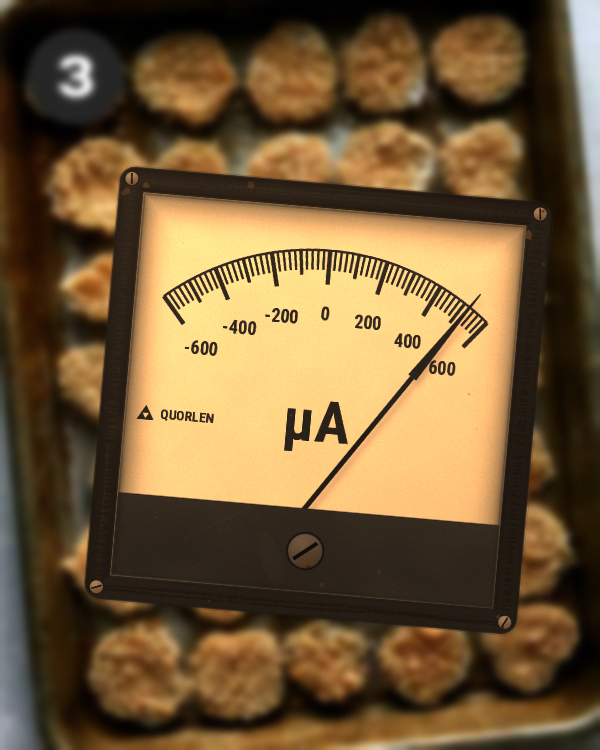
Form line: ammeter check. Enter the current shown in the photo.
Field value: 520 µA
